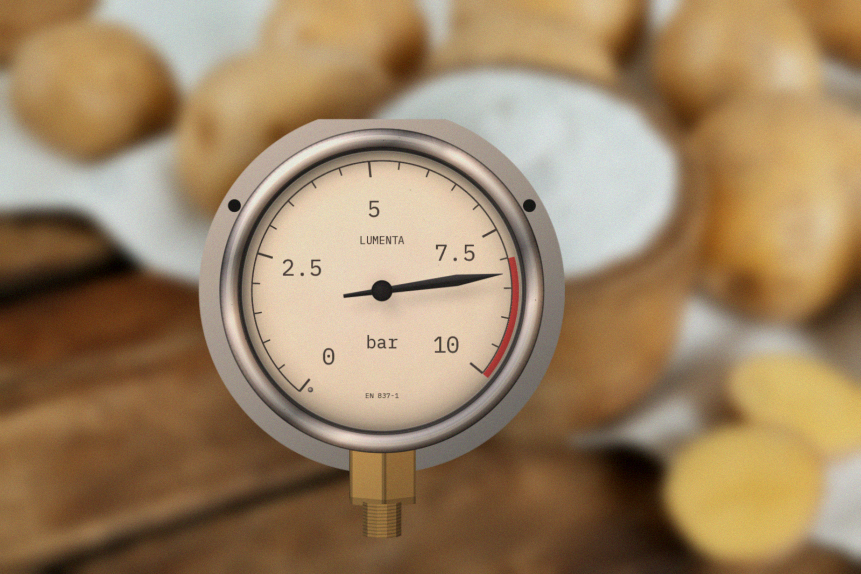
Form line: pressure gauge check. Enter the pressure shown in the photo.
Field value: 8.25 bar
